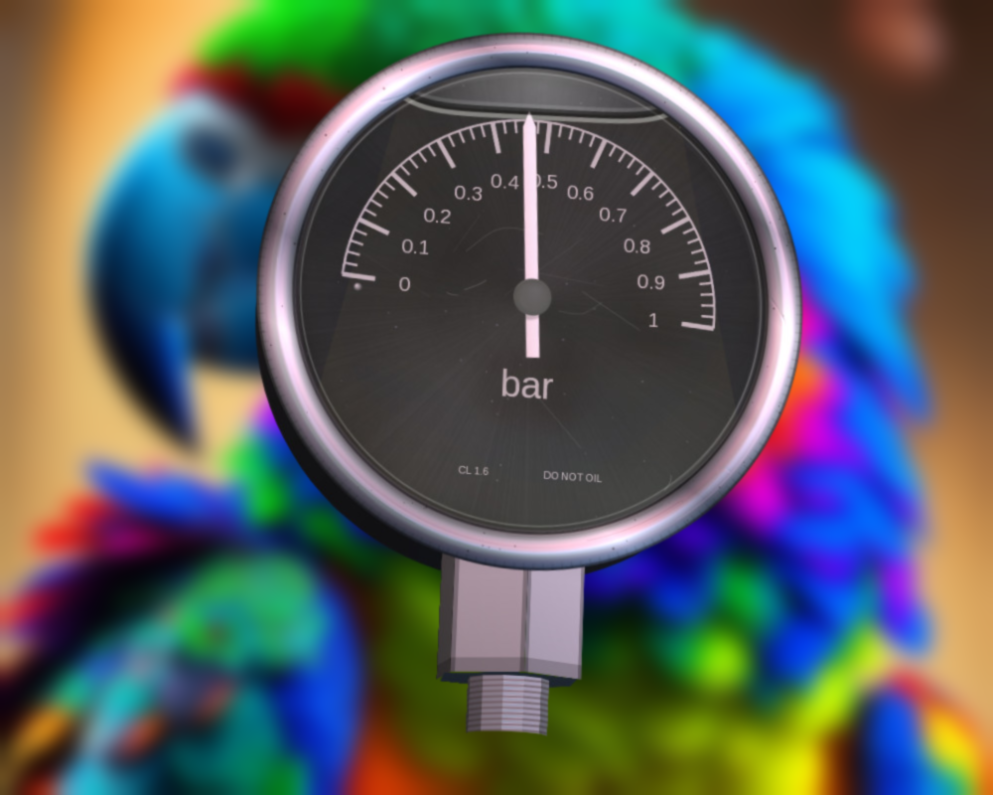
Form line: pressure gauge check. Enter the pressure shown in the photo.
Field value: 0.46 bar
